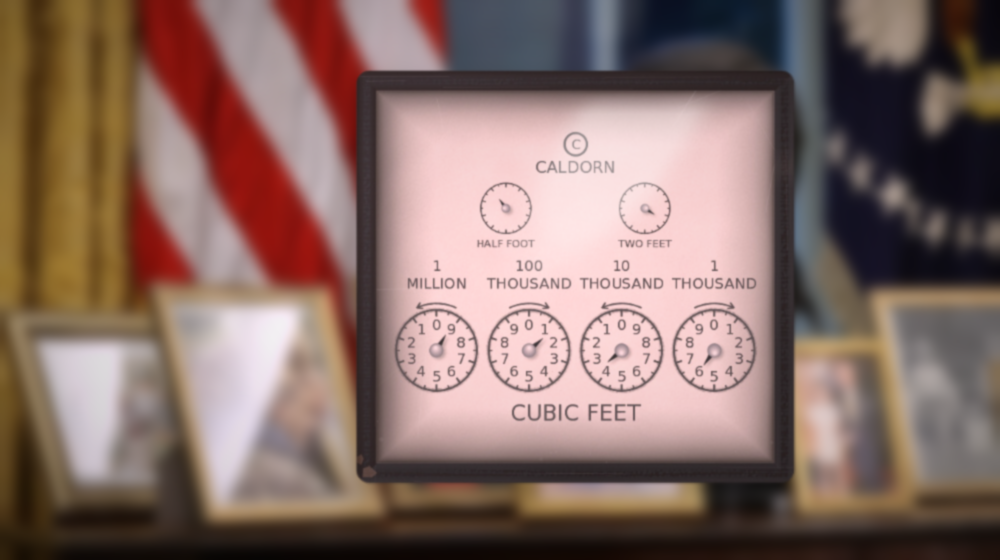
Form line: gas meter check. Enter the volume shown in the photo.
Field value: 913600 ft³
